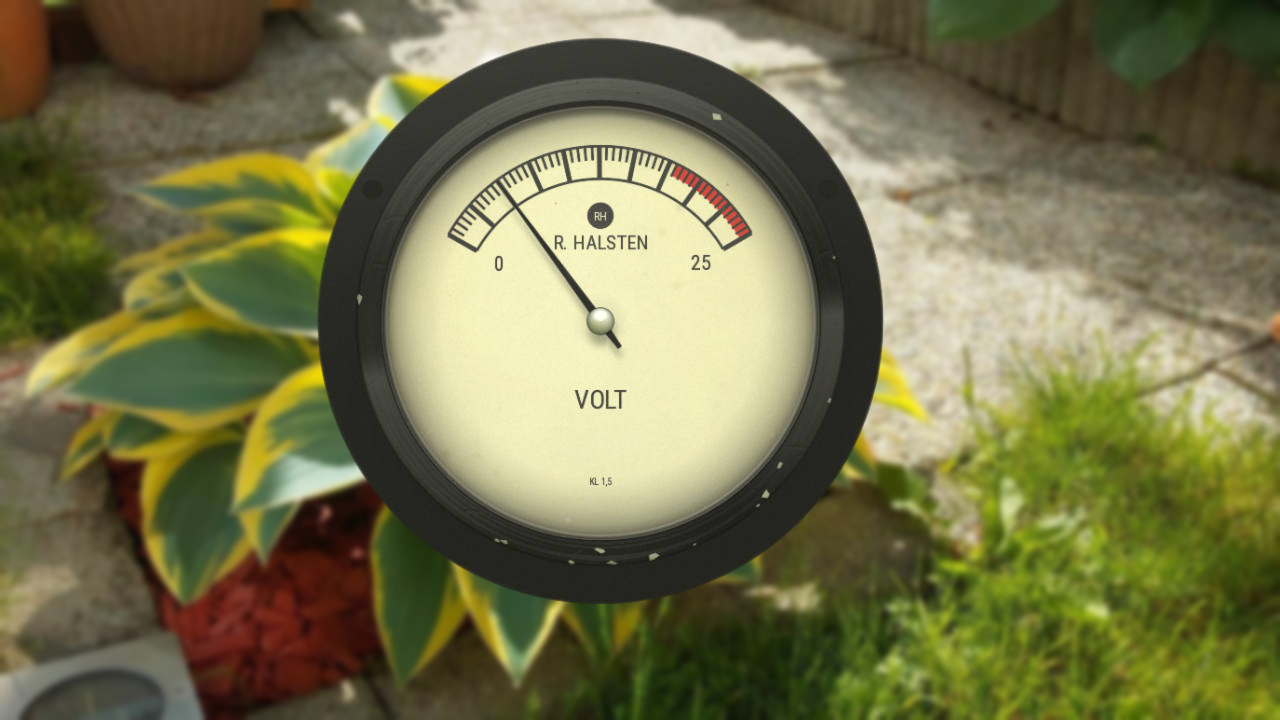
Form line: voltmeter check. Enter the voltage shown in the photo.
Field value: 5 V
